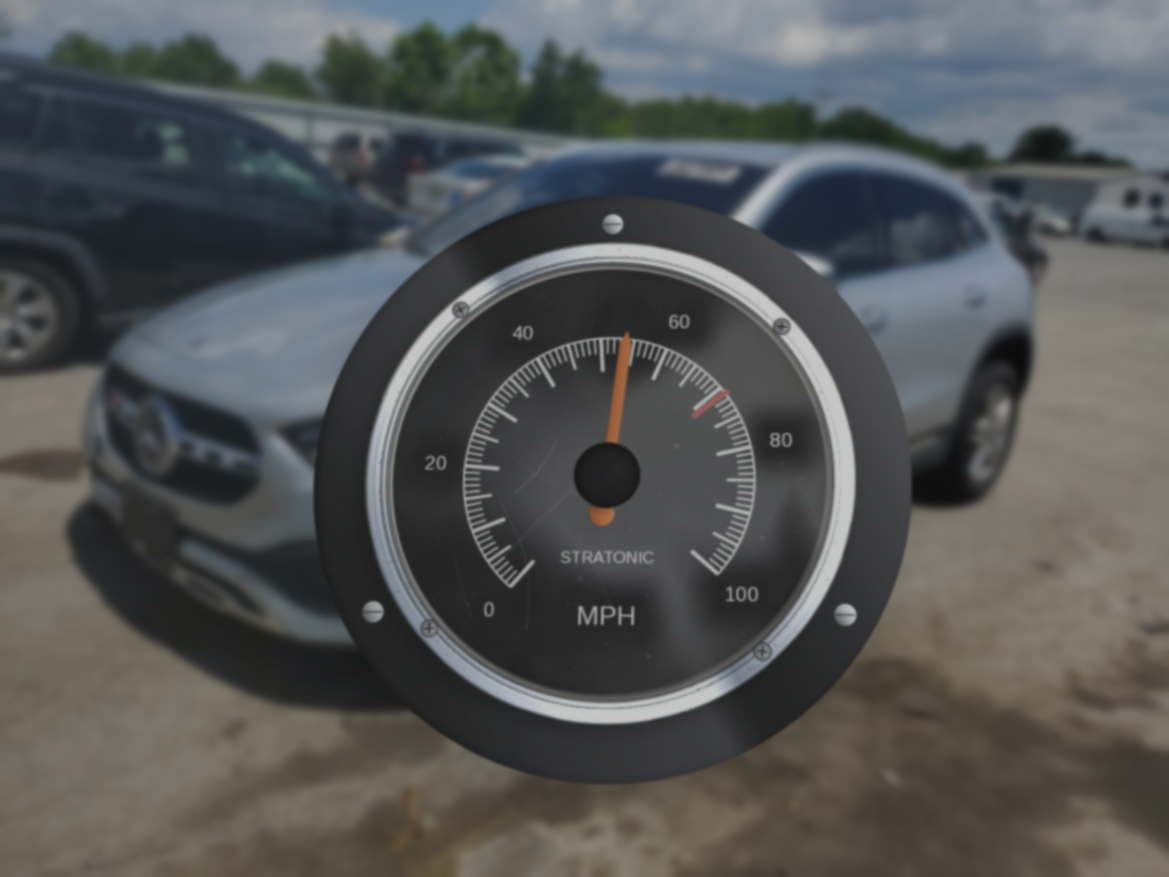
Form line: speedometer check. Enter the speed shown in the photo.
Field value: 54 mph
